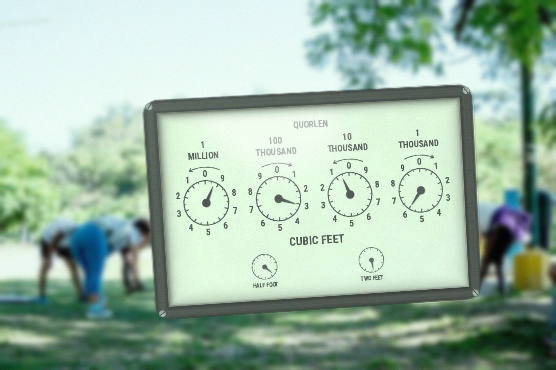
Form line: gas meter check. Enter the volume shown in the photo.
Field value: 930600 ft³
